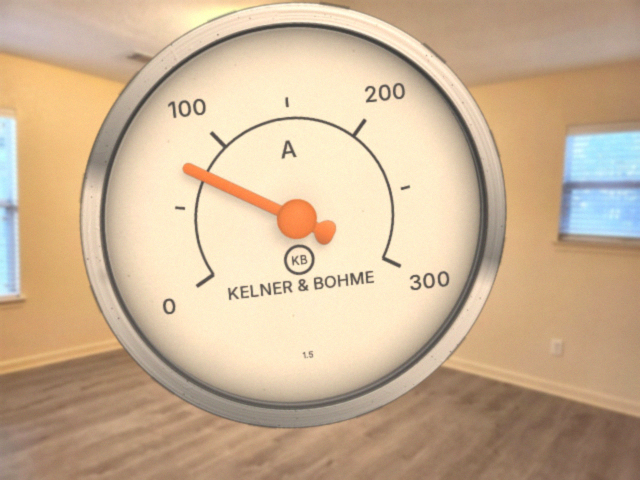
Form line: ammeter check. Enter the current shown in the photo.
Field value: 75 A
